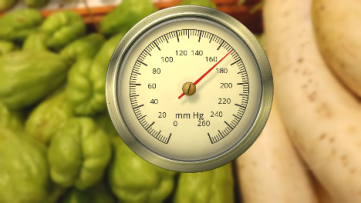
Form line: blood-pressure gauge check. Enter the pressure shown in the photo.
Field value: 170 mmHg
